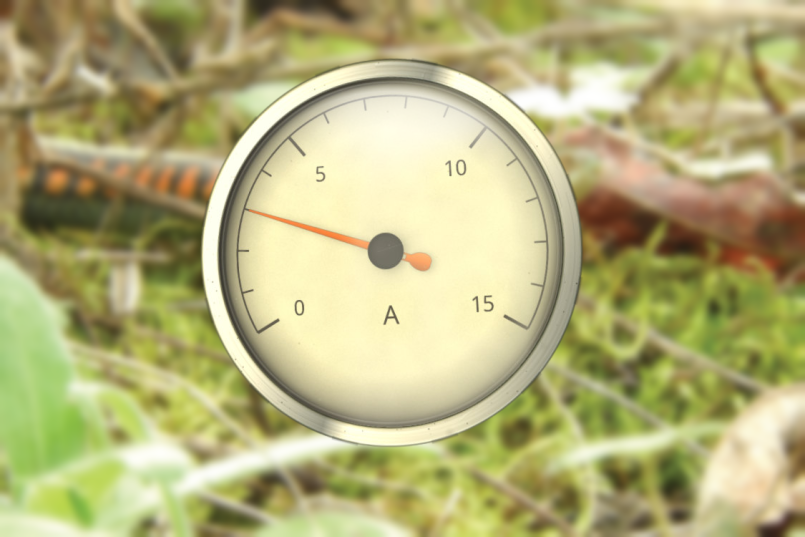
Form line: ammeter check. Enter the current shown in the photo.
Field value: 3 A
